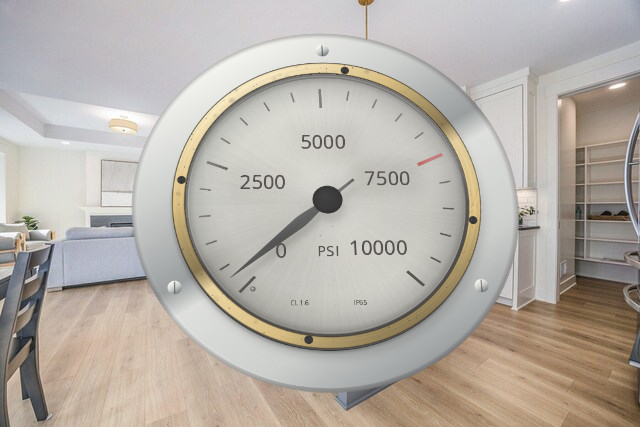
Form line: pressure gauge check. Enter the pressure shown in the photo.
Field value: 250 psi
